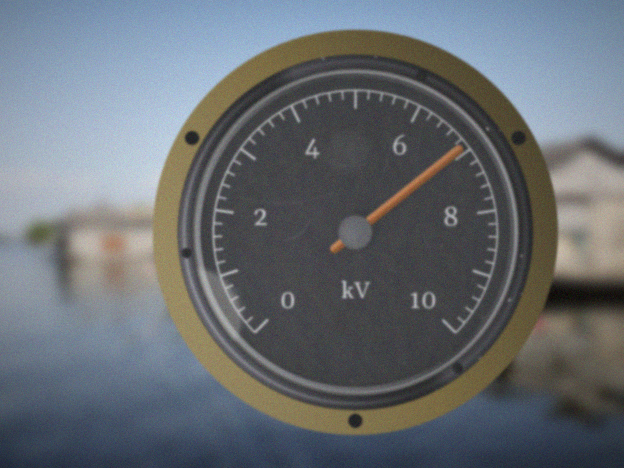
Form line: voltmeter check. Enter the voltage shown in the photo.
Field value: 6.9 kV
